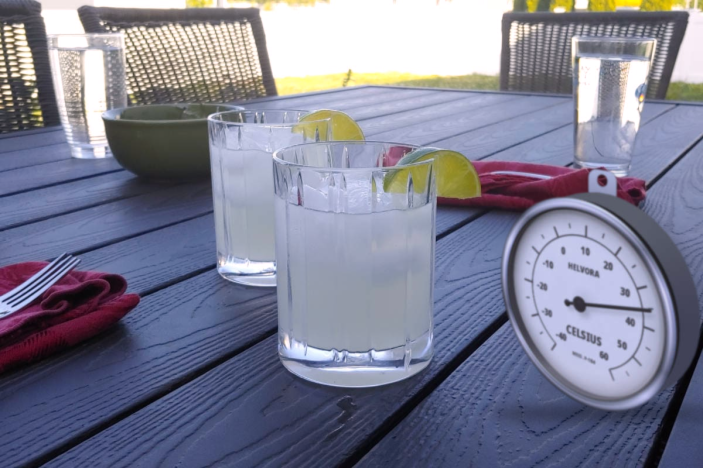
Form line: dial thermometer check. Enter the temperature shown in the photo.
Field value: 35 °C
